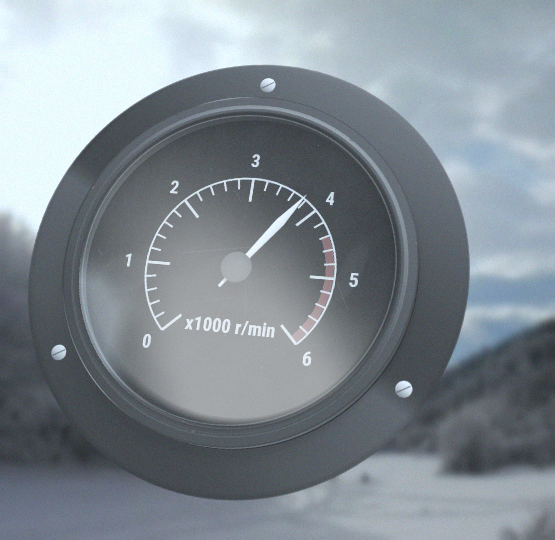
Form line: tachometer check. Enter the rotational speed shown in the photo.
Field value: 3800 rpm
